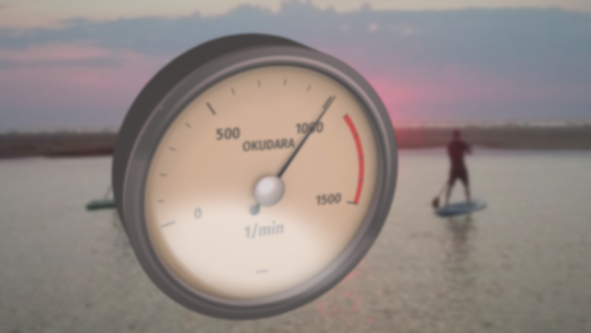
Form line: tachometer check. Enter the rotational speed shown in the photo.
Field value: 1000 rpm
